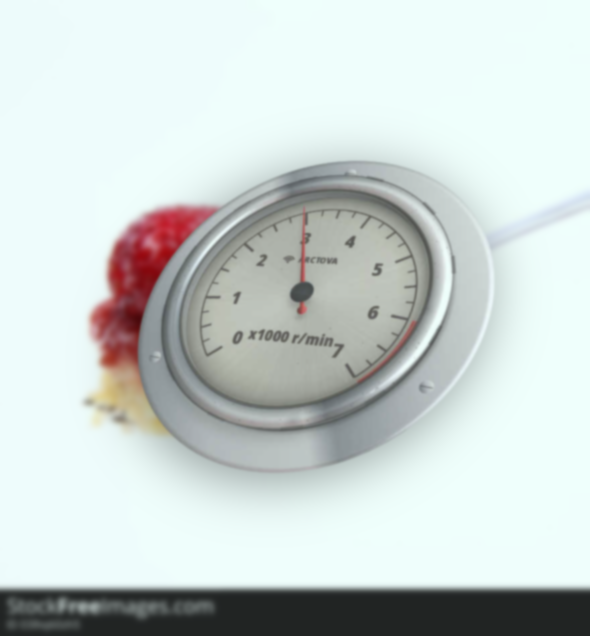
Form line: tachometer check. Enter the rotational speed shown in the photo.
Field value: 3000 rpm
